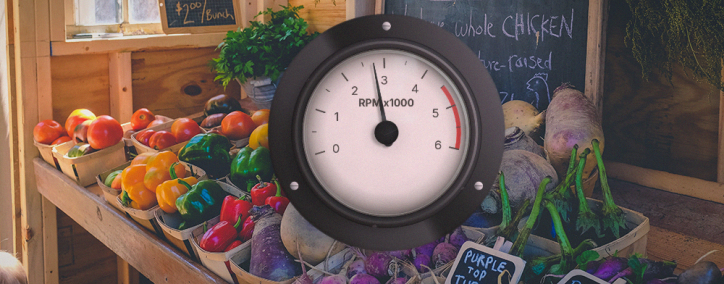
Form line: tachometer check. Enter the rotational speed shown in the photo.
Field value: 2750 rpm
